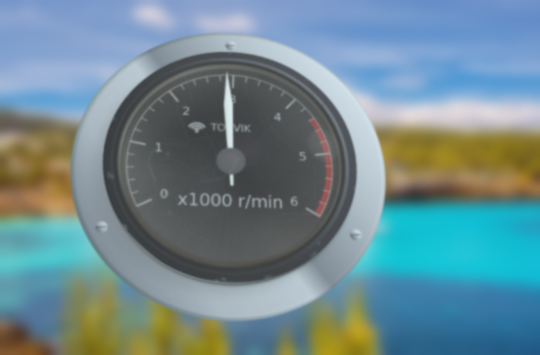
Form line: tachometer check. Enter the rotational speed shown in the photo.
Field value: 2900 rpm
